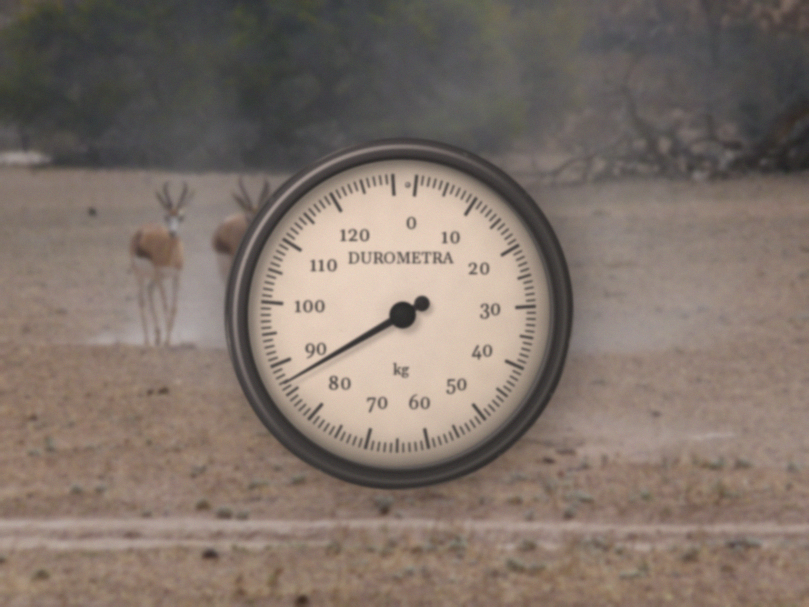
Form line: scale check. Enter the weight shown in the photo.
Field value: 87 kg
